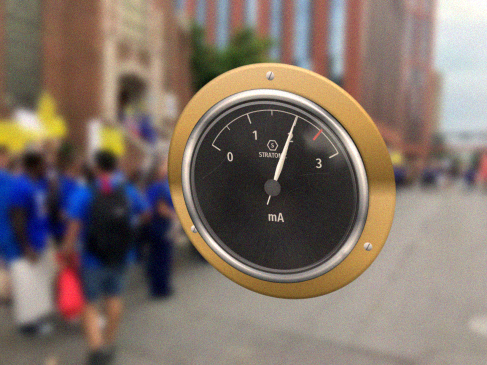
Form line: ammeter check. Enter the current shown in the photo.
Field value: 2 mA
